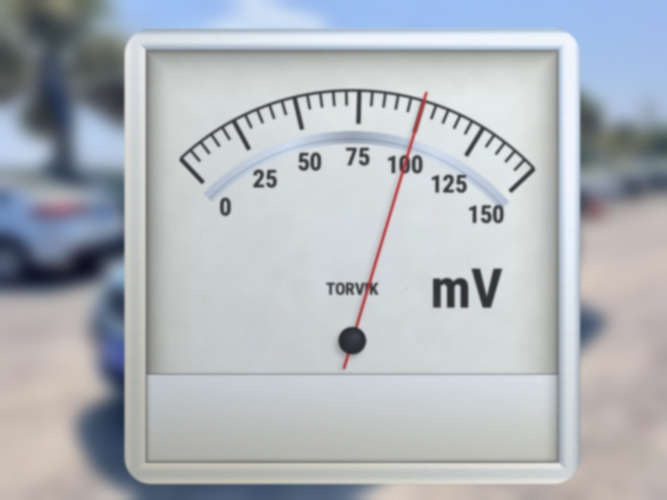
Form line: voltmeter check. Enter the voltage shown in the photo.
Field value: 100 mV
